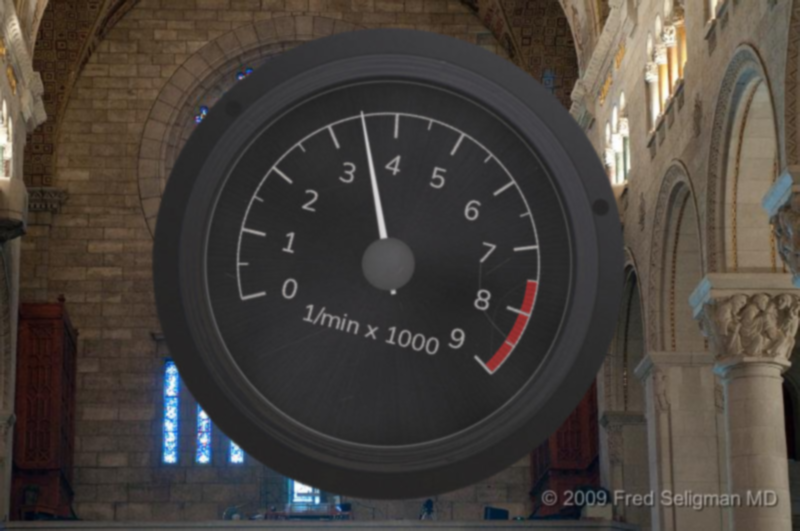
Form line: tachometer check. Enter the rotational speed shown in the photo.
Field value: 3500 rpm
